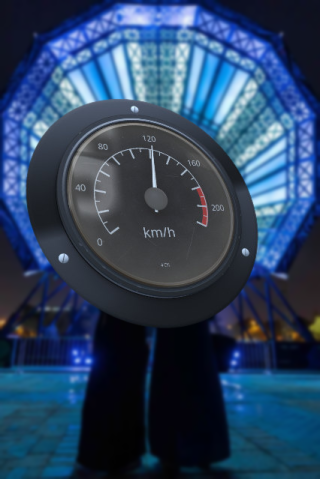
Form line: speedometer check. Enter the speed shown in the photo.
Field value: 120 km/h
